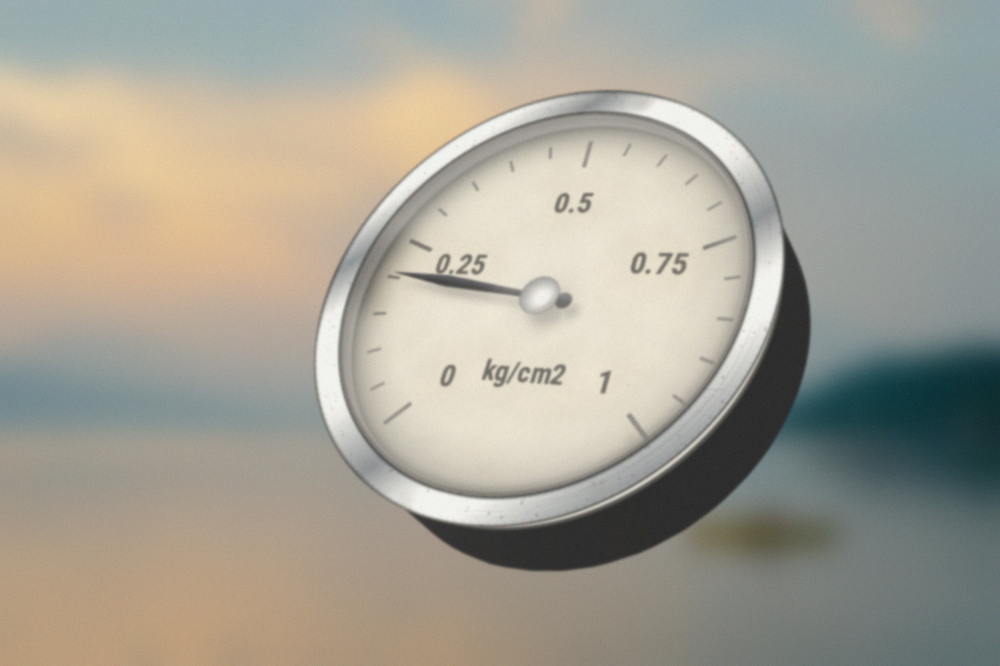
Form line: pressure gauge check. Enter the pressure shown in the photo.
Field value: 0.2 kg/cm²
